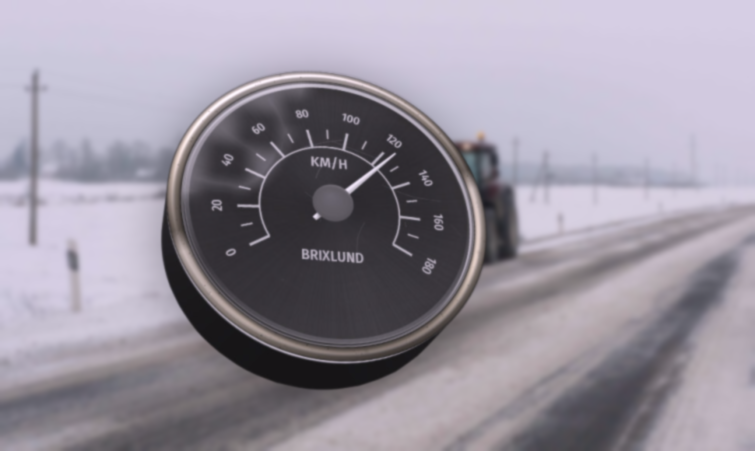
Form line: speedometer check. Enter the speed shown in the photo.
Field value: 125 km/h
